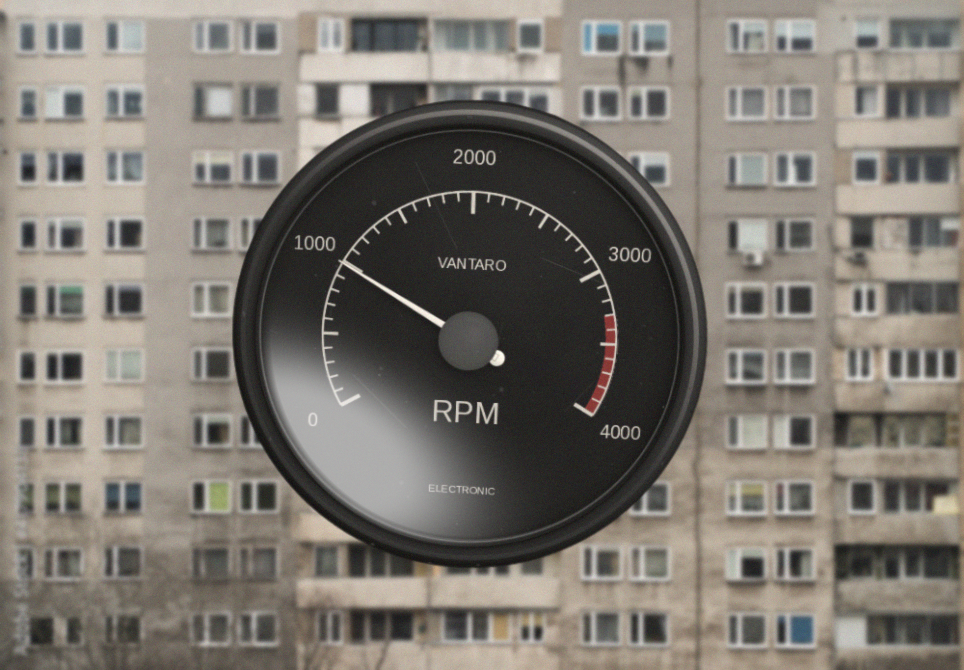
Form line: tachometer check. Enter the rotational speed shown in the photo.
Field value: 1000 rpm
